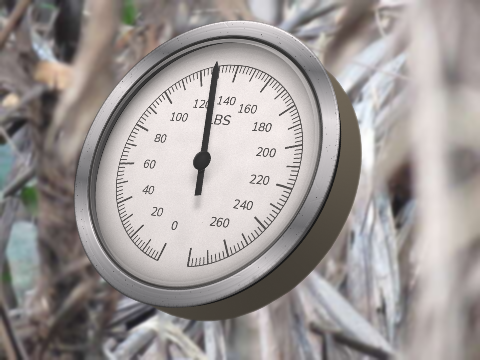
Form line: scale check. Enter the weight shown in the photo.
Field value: 130 lb
